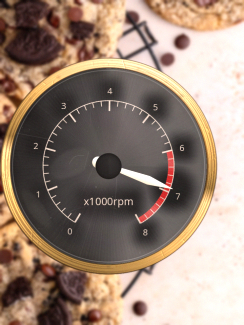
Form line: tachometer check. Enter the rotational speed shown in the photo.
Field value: 6900 rpm
